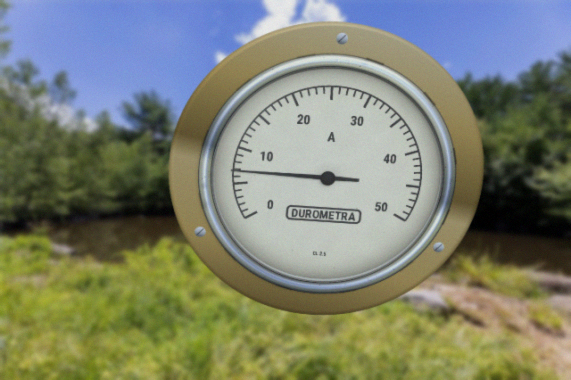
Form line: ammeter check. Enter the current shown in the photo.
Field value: 7 A
